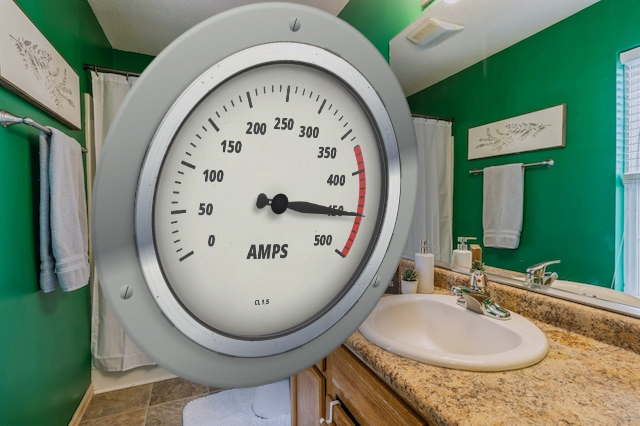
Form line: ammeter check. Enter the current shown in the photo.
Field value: 450 A
